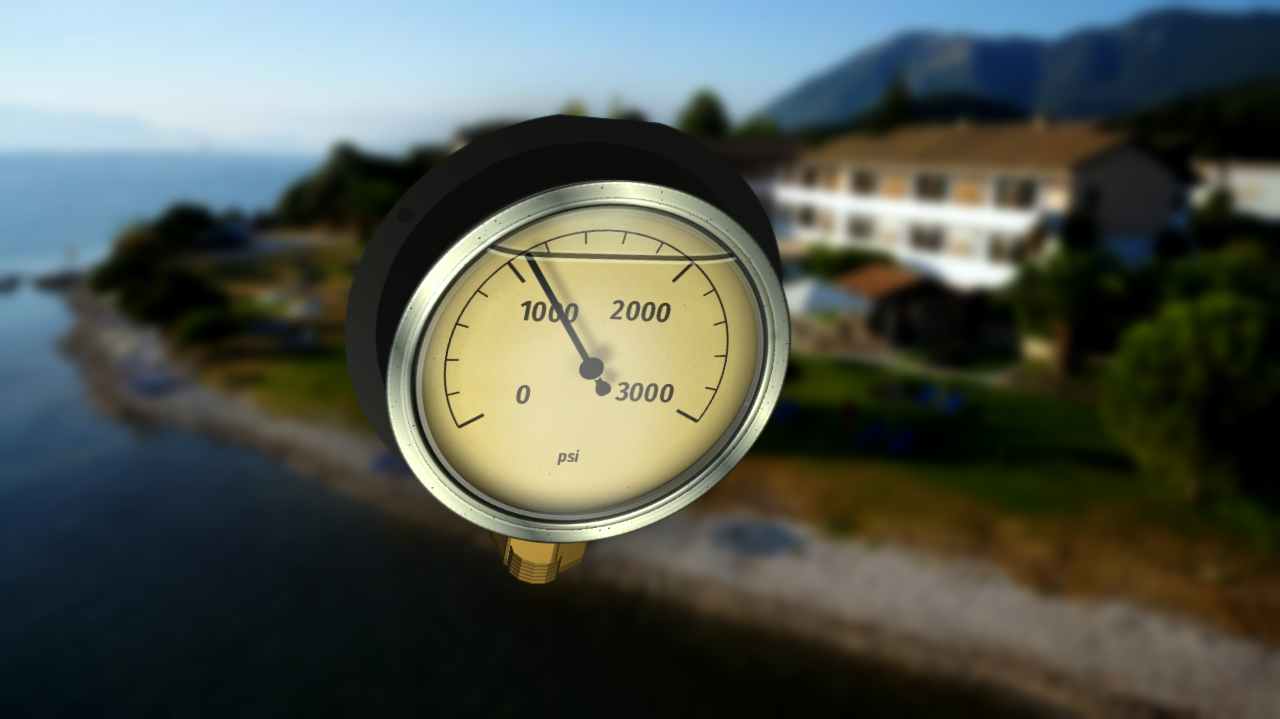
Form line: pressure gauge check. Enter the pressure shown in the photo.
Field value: 1100 psi
